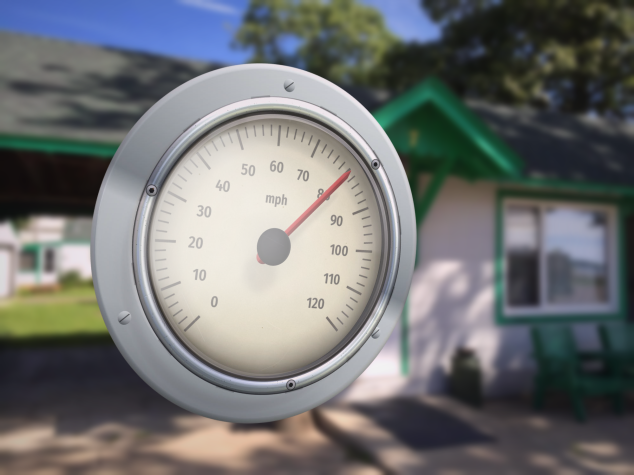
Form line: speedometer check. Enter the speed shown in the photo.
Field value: 80 mph
